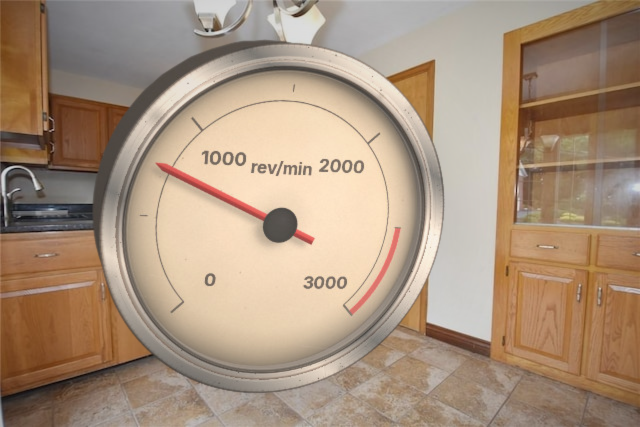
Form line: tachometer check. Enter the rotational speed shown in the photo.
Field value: 750 rpm
